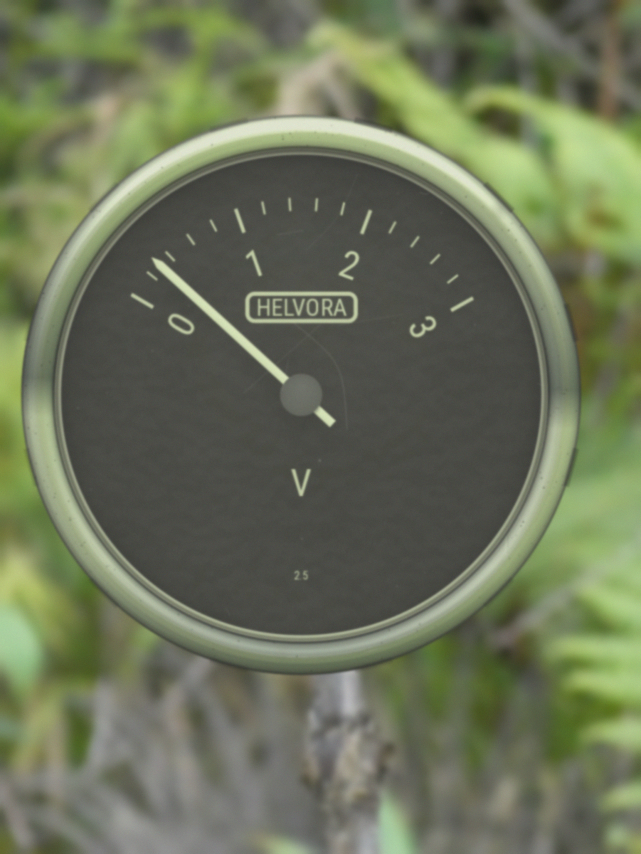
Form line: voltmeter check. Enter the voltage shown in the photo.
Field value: 0.3 V
